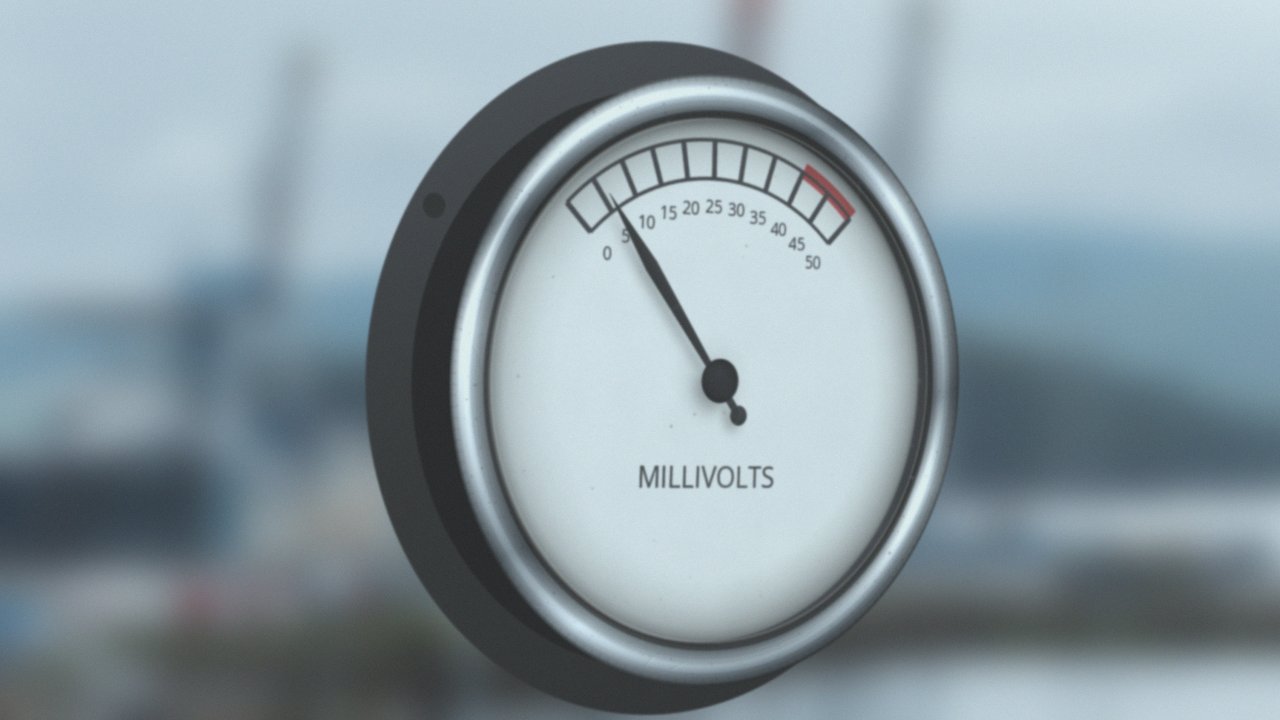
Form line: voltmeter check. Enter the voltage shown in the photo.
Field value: 5 mV
